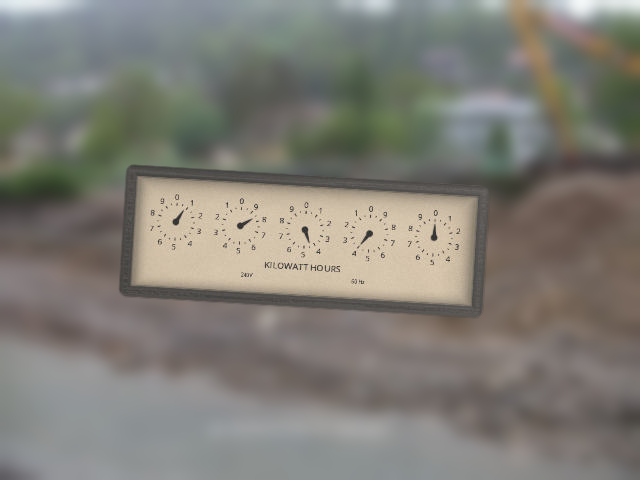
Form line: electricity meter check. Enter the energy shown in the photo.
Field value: 8440 kWh
